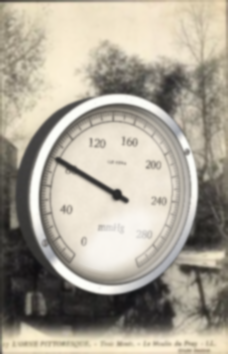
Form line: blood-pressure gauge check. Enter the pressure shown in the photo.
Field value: 80 mmHg
